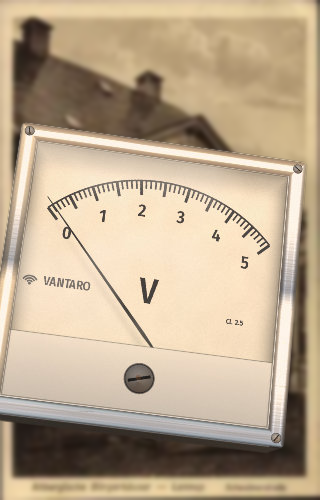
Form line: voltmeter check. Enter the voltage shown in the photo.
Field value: 0.1 V
